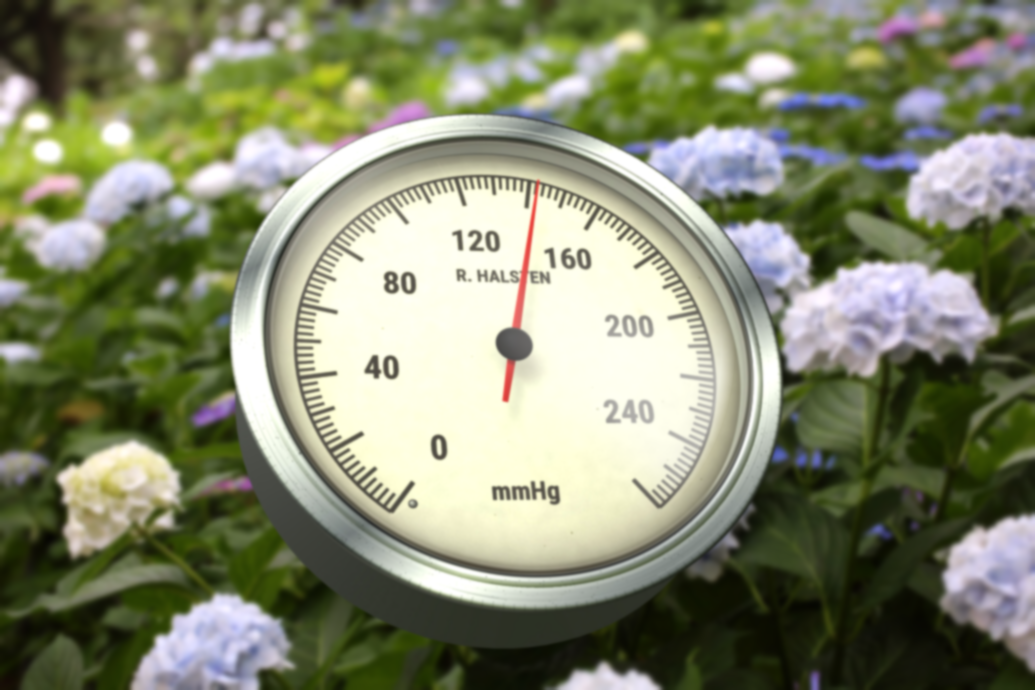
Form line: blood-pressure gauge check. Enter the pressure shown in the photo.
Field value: 142 mmHg
